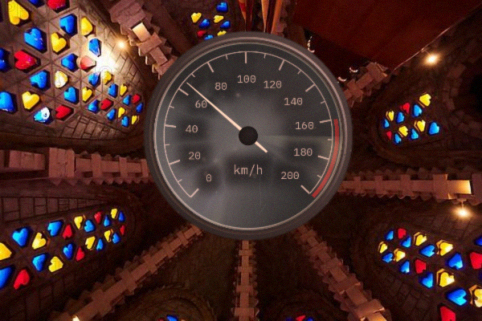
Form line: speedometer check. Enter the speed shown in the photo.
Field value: 65 km/h
